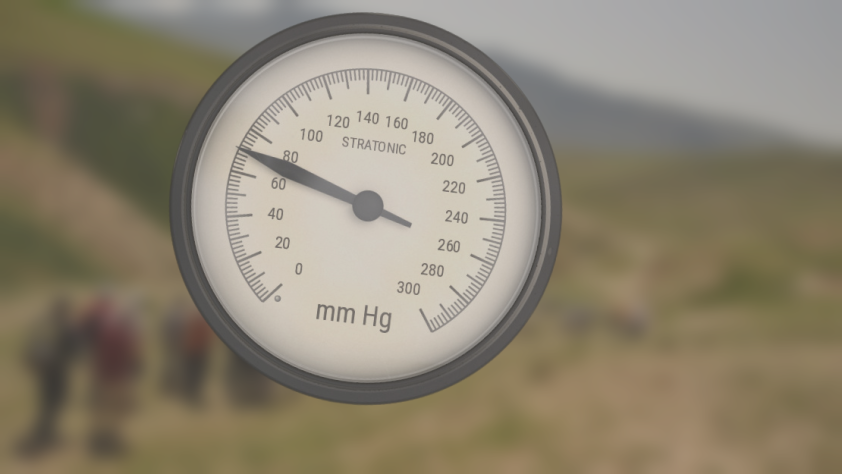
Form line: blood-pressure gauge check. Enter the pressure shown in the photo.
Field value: 70 mmHg
